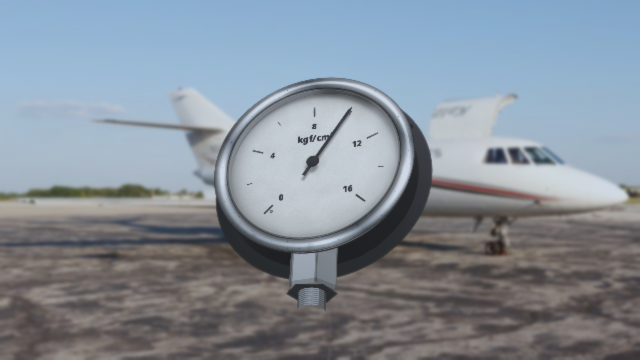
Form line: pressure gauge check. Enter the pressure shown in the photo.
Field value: 10 kg/cm²
